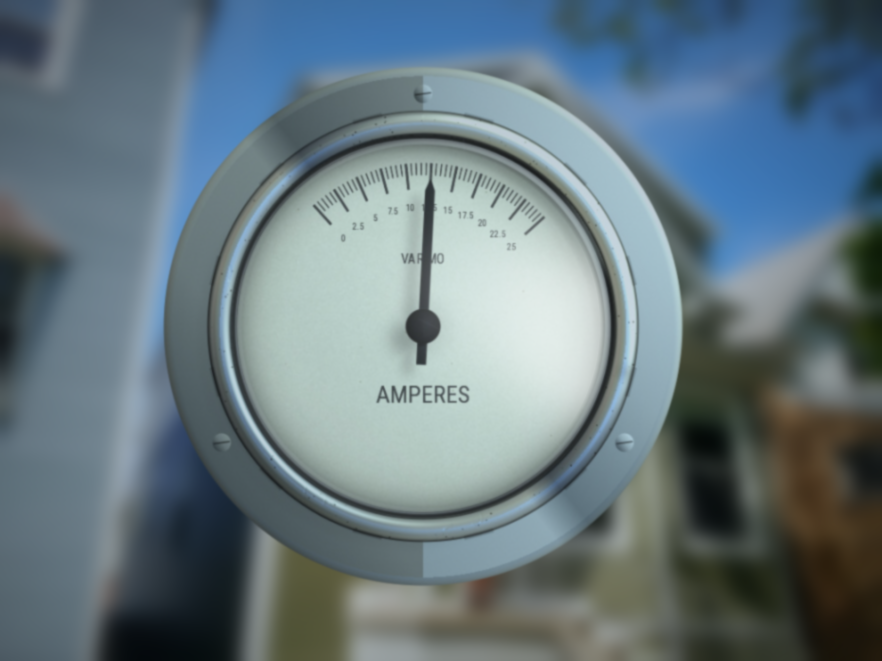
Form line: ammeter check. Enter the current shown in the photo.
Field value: 12.5 A
